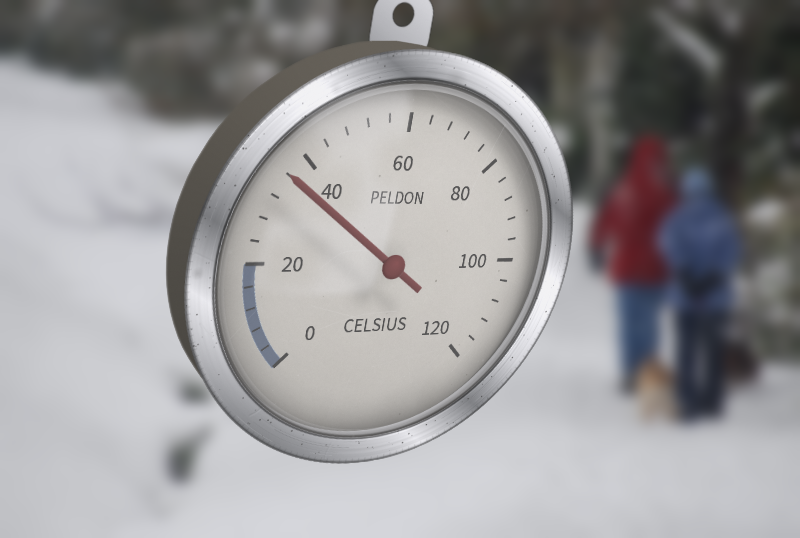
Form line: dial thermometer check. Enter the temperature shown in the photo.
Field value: 36 °C
